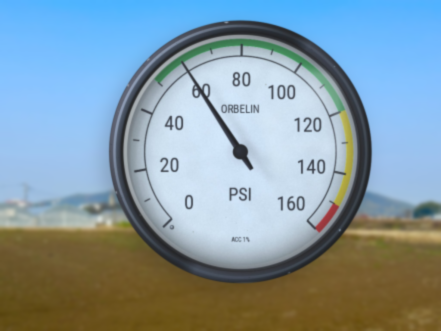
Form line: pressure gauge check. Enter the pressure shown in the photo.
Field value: 60 psi
